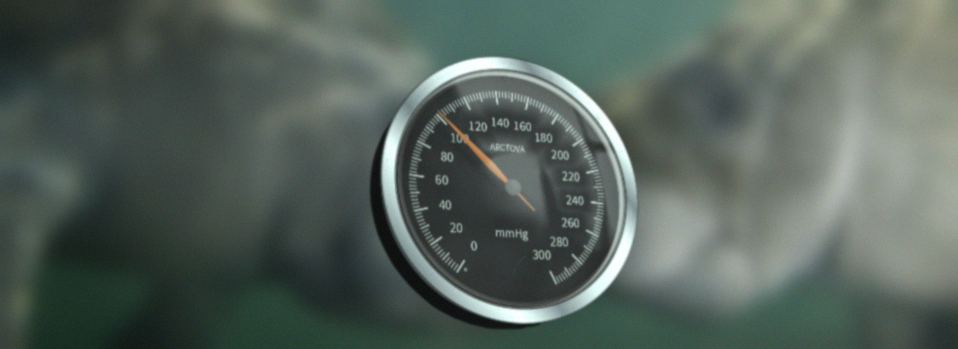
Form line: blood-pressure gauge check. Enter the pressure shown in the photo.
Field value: 100 mmHg
